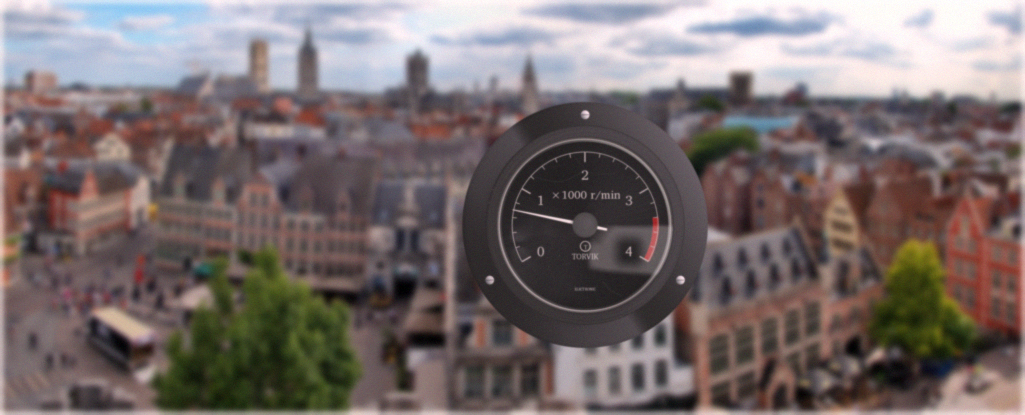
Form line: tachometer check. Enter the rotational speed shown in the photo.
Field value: 700 rpm
